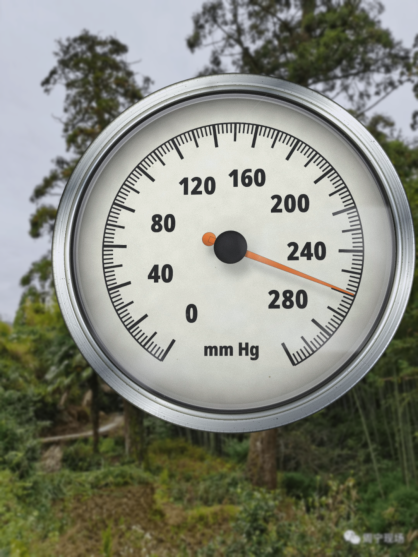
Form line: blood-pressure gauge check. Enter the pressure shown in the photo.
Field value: 260 mmHg
